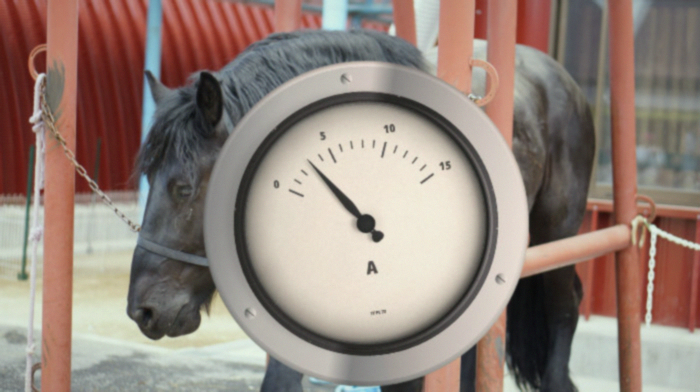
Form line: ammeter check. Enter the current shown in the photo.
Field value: 3 A
